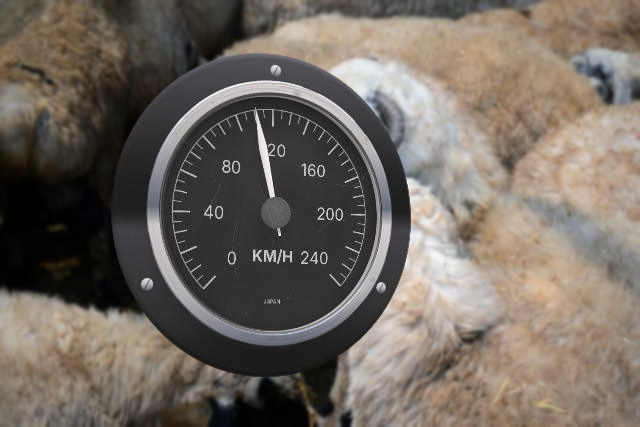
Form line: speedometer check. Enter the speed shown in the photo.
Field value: 110 km/h
